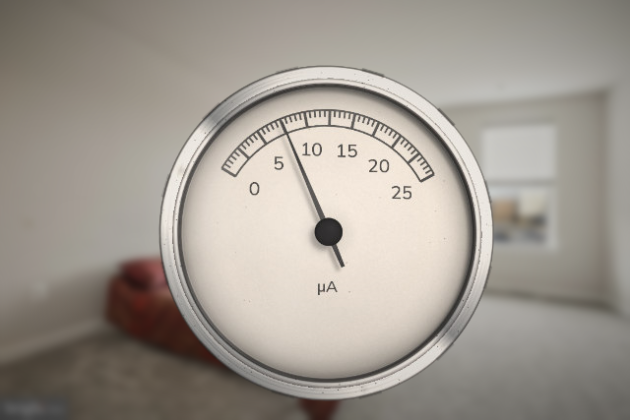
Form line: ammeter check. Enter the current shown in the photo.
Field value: 7.5 µA
